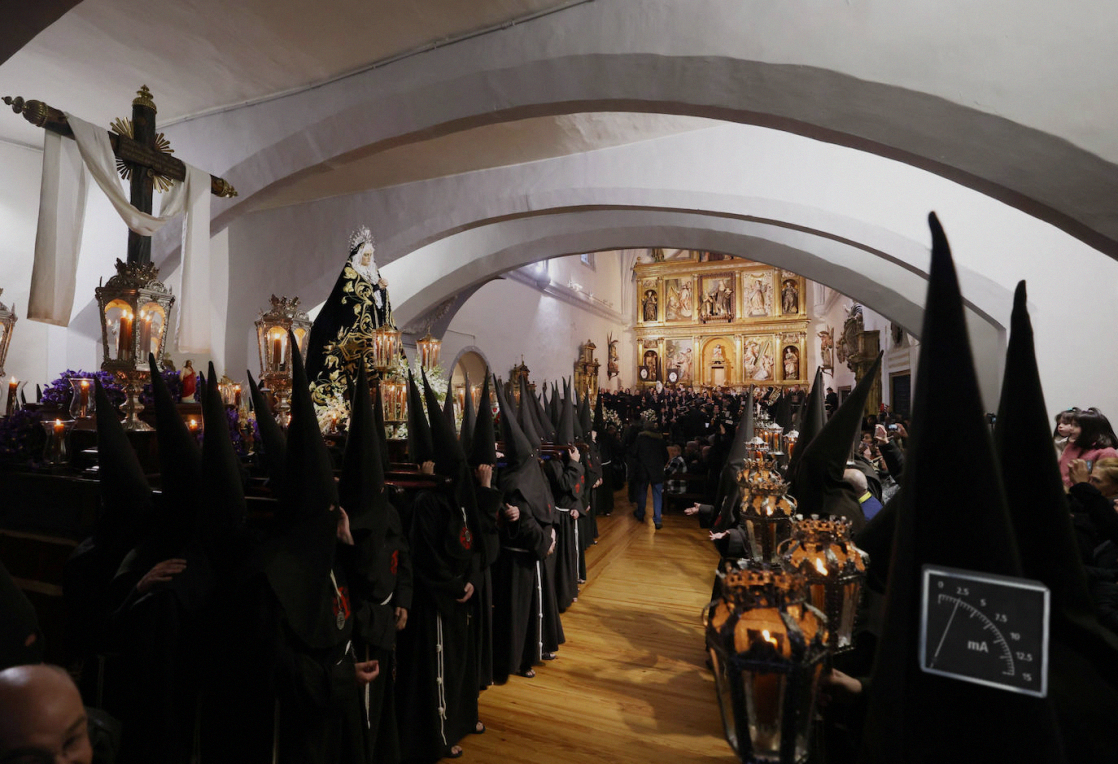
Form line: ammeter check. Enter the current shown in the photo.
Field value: 2.5 mA
